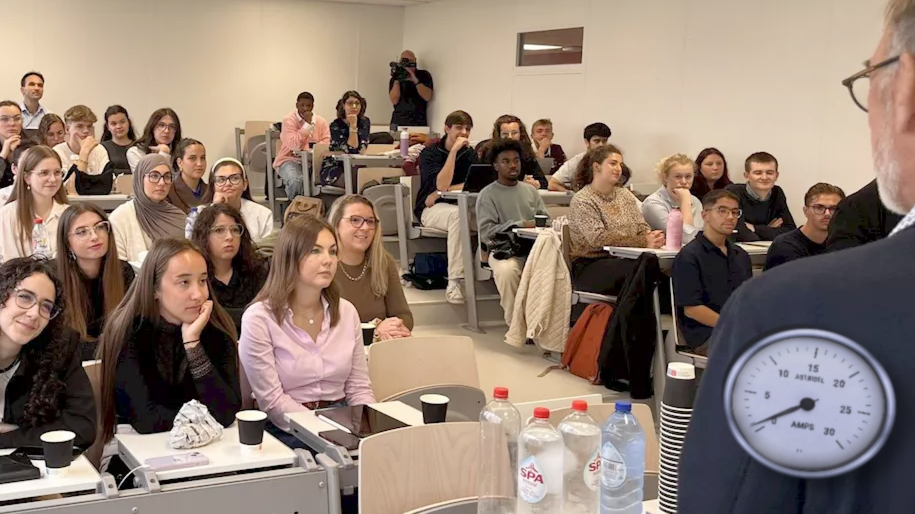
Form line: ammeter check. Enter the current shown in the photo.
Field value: 1 A
